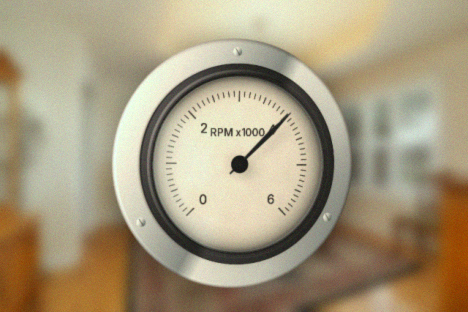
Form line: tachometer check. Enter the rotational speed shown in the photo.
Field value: 4000 rpm
